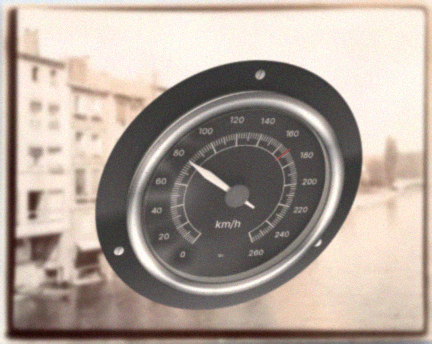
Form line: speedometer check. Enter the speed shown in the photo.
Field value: 80 km/h
